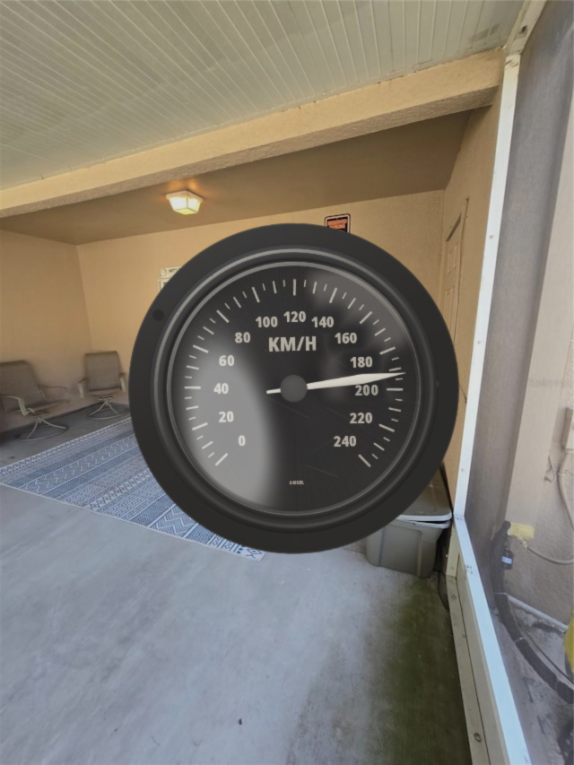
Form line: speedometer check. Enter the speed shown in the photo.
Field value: 192.5 km/h
